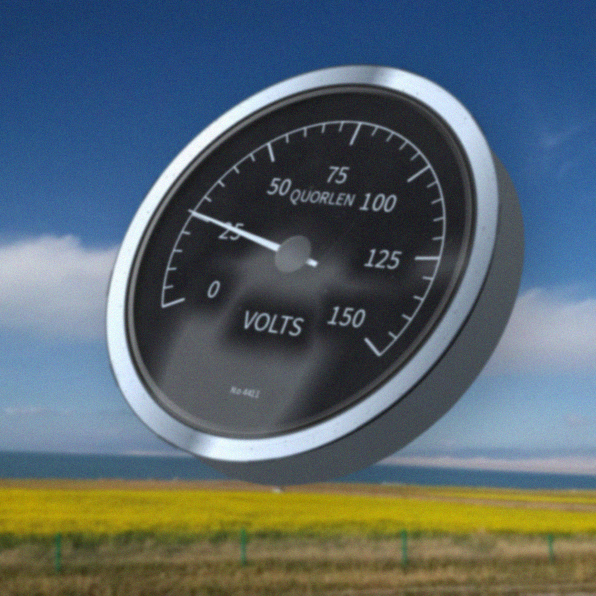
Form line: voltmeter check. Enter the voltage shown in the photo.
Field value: 25 V
